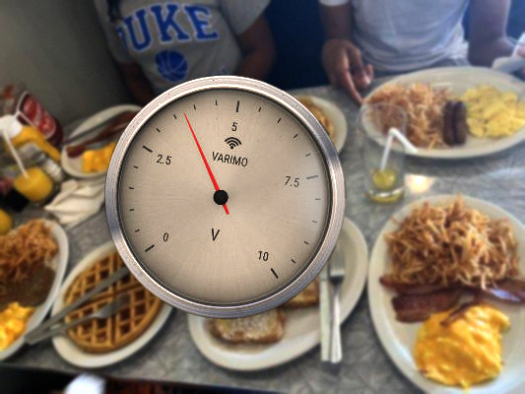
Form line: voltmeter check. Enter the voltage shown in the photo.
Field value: 3.75 V
